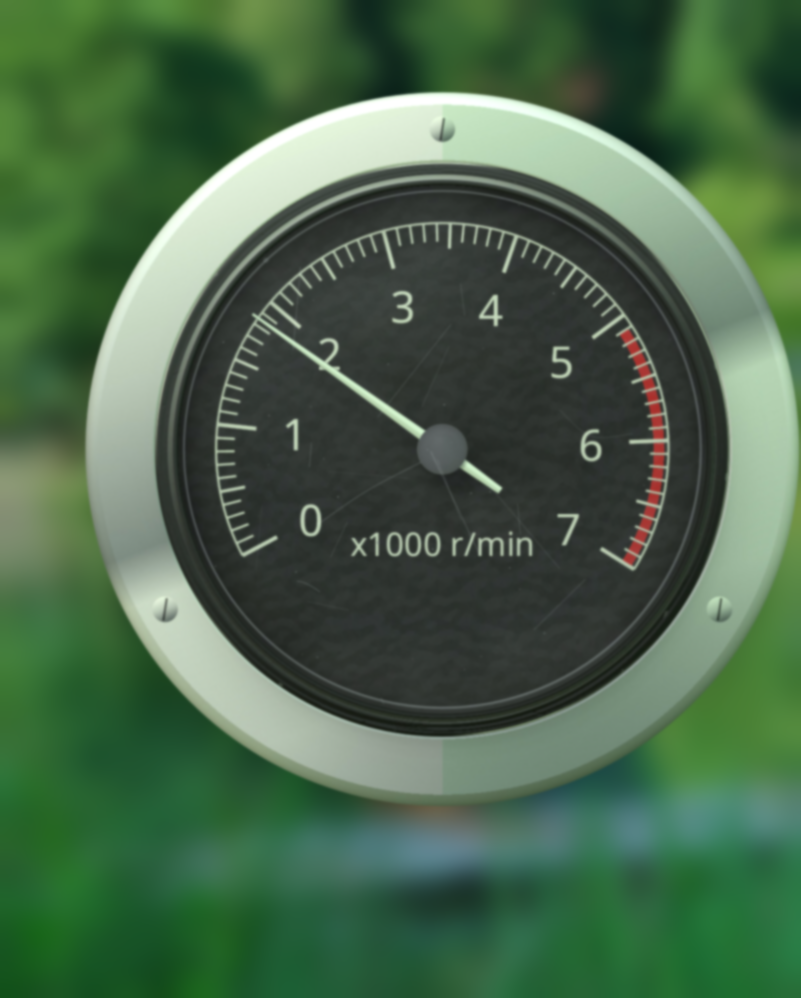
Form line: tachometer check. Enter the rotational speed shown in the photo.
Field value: 1850 rpm
